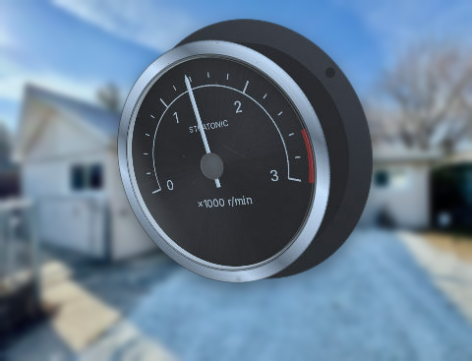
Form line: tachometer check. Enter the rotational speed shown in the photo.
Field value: 1400 rpm
